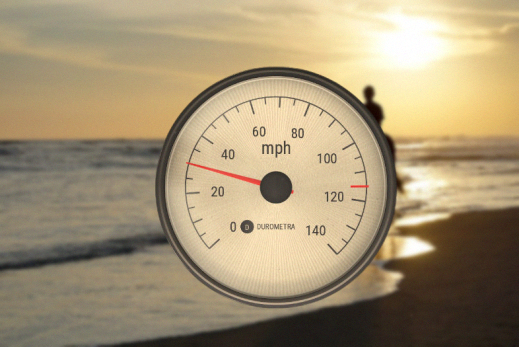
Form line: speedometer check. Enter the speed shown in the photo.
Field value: 30 mph
